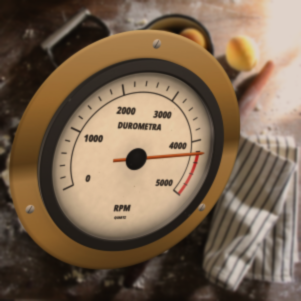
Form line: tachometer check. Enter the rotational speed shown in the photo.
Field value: 4200 rpm
